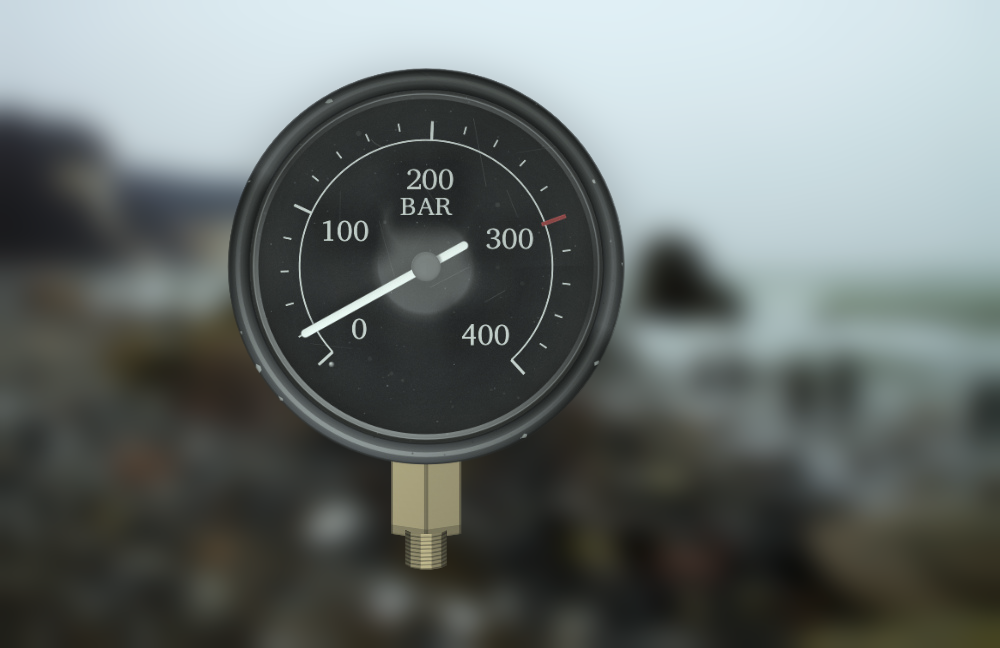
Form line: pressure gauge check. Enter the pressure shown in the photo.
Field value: 20 bar
